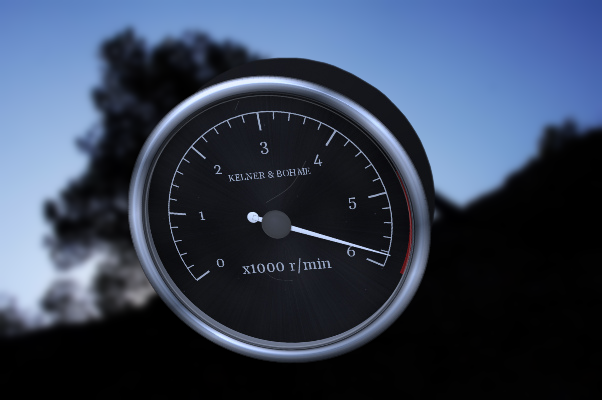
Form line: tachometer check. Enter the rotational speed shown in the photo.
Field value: 5800 rpm
